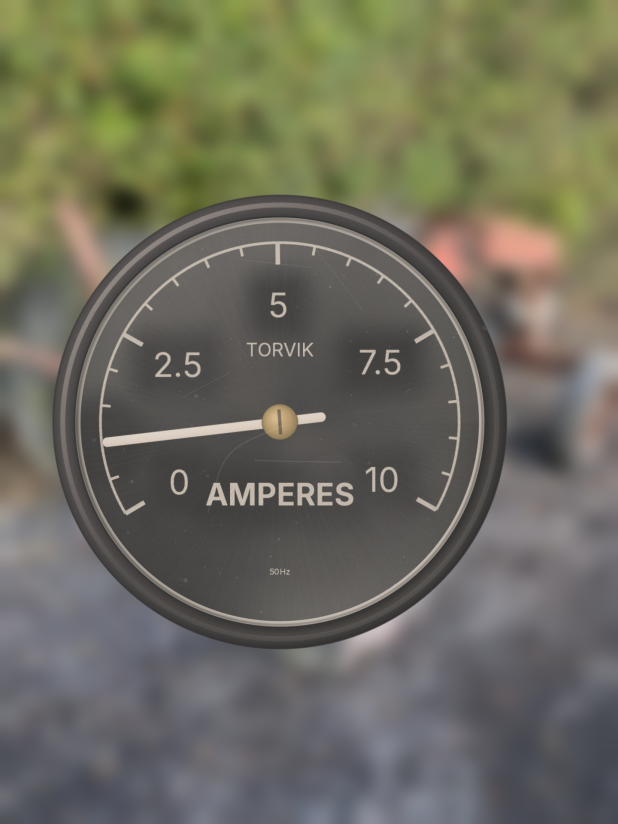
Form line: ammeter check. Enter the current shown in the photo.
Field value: 1 A
